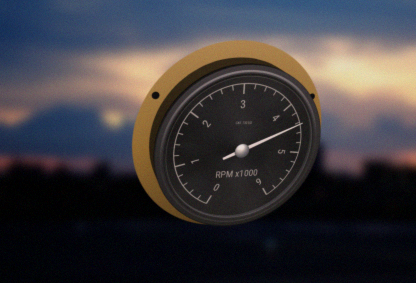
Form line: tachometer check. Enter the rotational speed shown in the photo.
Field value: 4400 rpm
